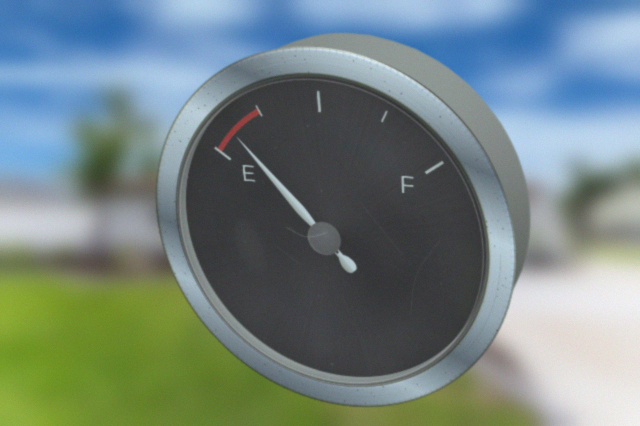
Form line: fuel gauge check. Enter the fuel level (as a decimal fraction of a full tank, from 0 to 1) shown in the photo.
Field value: 0.125
